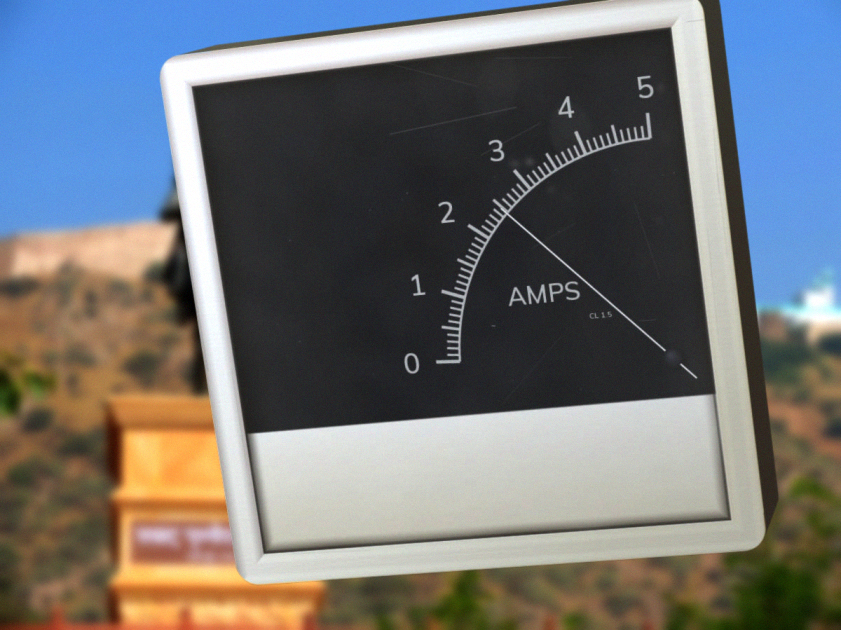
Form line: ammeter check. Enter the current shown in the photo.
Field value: 2.5 A
